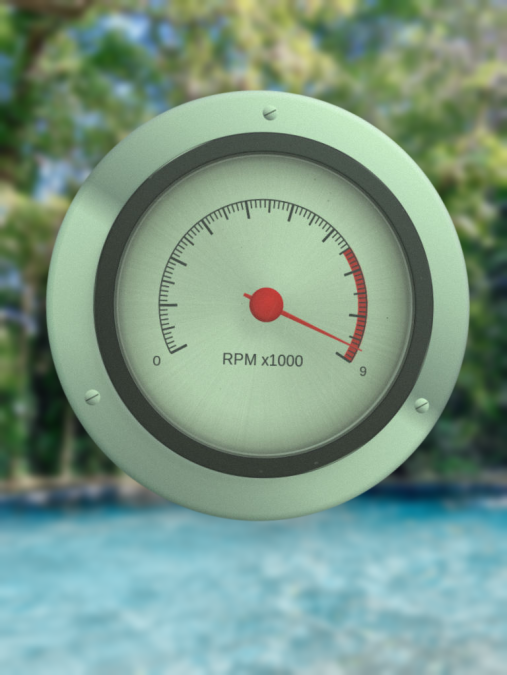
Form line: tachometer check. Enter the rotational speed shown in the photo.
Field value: 8700 rpm
